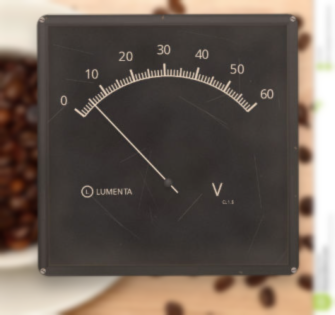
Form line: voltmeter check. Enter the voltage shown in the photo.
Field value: 5 V
